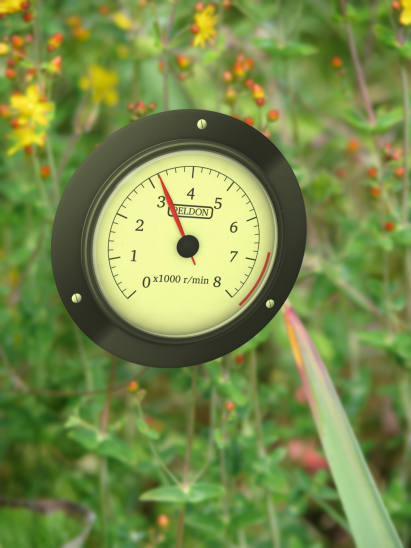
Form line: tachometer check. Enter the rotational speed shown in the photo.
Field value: 3200 rpm
